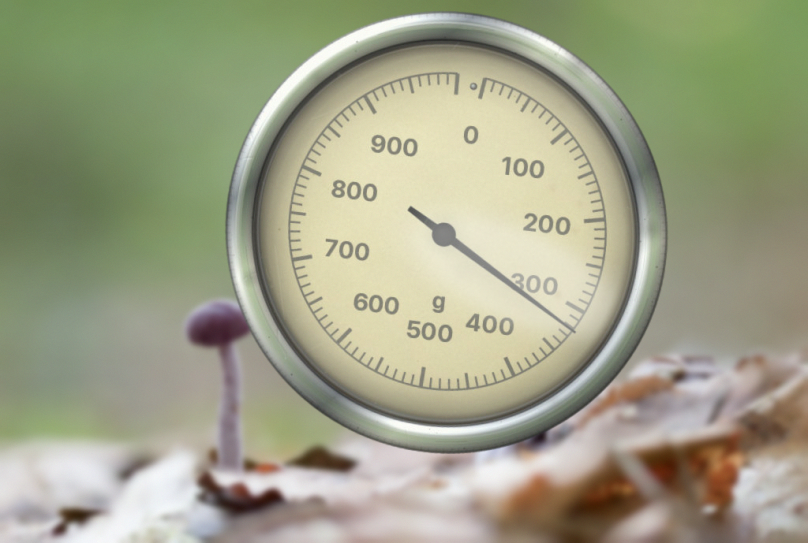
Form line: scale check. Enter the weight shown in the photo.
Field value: 320 g
